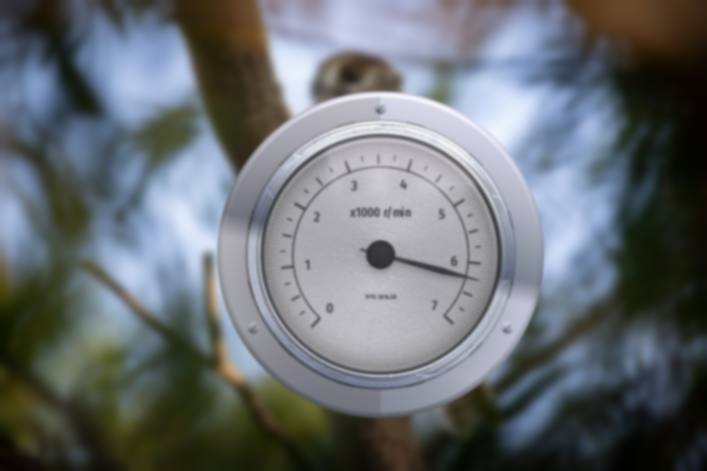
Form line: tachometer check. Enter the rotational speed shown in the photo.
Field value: 6250 rpm
